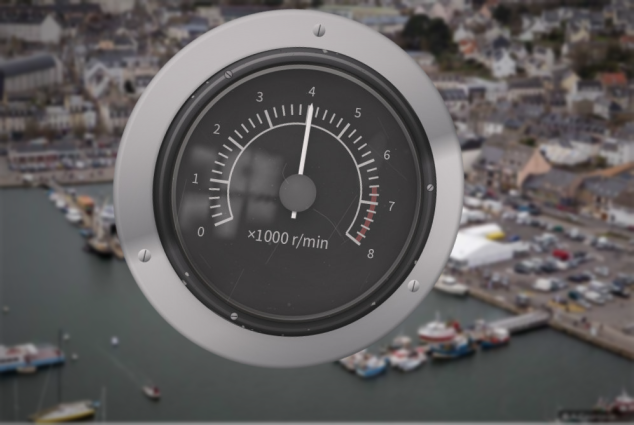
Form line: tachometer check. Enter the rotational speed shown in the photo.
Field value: 4000 rpm
